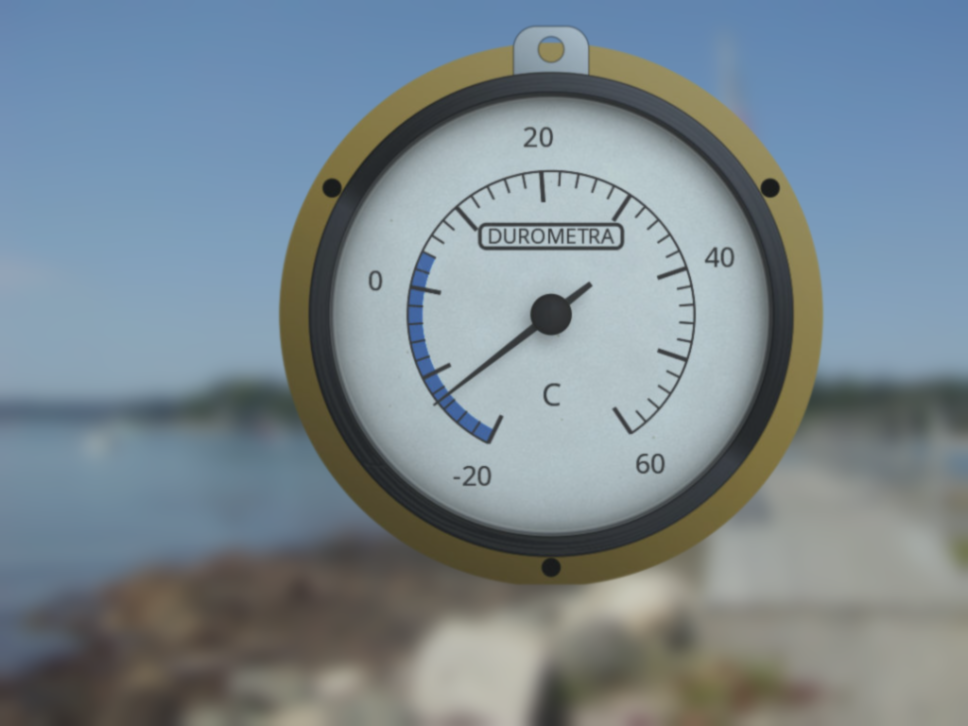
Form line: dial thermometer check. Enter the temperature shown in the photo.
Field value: -13 °C
